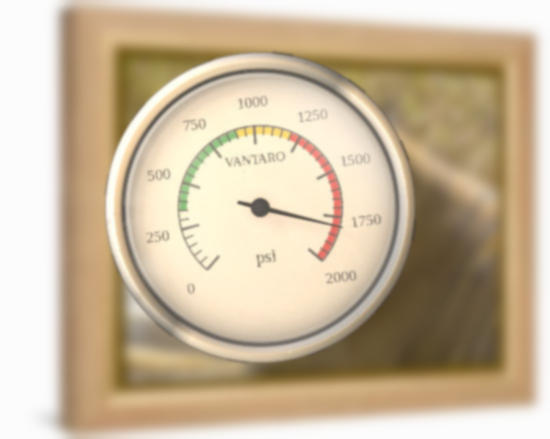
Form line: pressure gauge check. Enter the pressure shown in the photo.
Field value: 1800 psi
